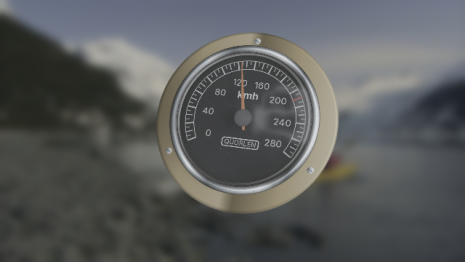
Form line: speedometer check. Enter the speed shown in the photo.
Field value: 125 km/h
